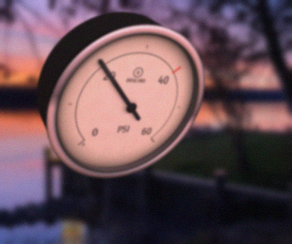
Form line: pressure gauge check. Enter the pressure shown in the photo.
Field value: 20 psi
